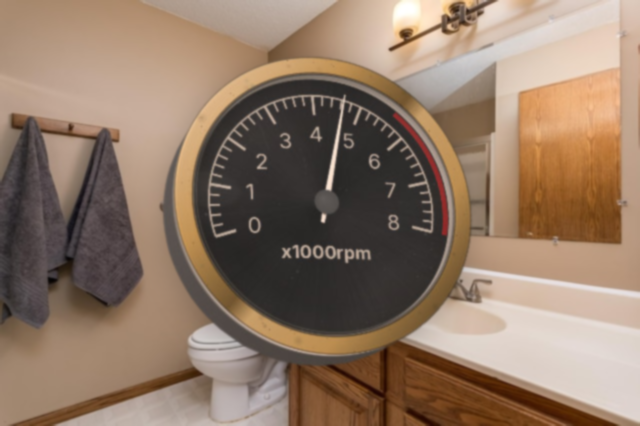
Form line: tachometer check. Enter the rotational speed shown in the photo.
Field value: 4600 rpm
